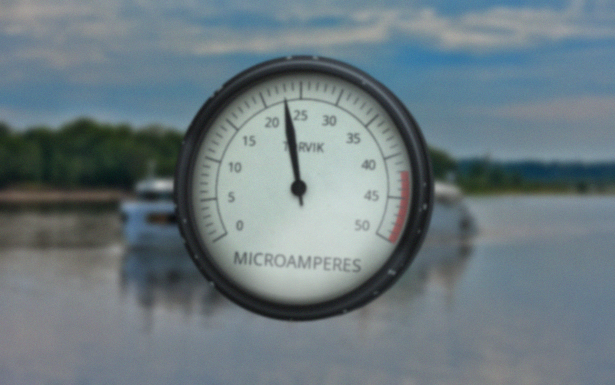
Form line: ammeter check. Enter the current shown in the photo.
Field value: 23 µA
